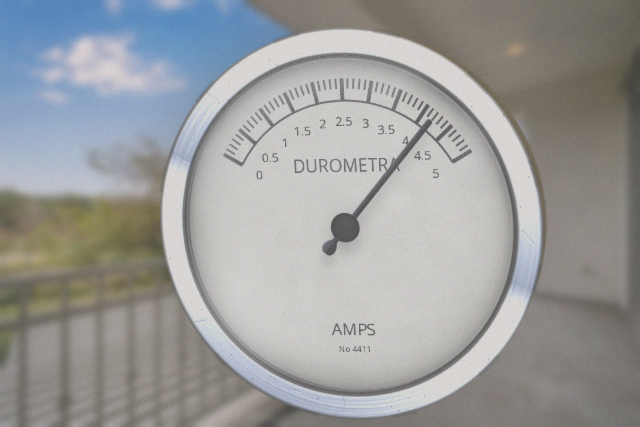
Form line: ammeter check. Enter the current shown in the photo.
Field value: 4.2 A
